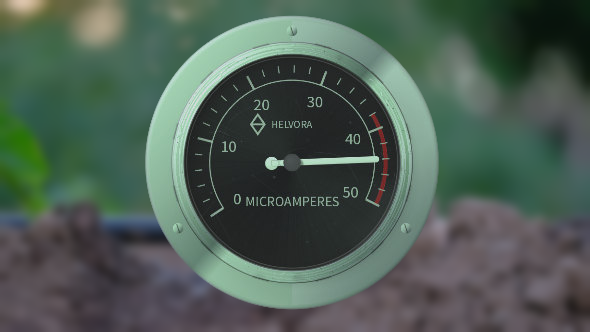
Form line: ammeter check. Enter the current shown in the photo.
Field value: 44 µA
